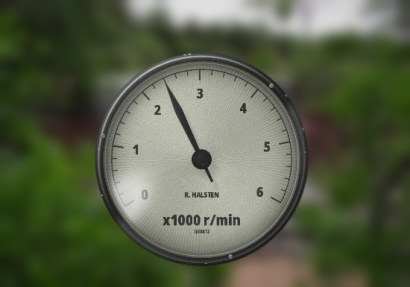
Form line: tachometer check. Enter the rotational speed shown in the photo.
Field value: 2400 rpm
